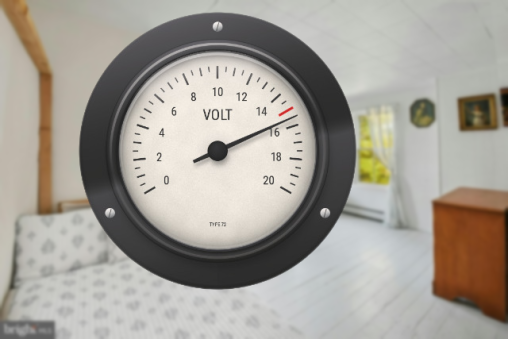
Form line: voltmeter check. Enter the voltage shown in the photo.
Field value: 15.5 V
